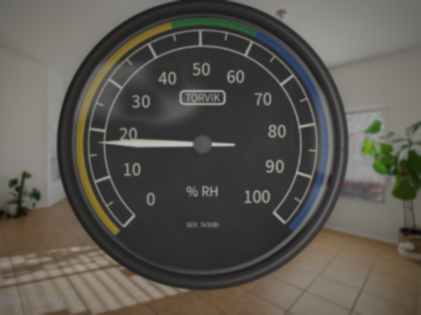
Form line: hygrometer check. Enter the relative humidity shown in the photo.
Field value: 17.5 %
